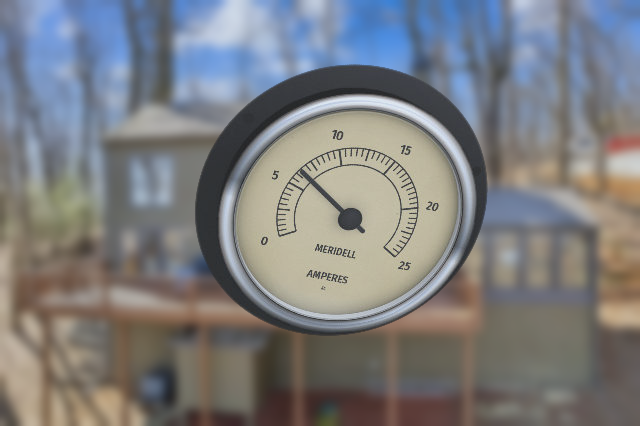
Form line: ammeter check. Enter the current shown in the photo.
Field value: 6.5 A
